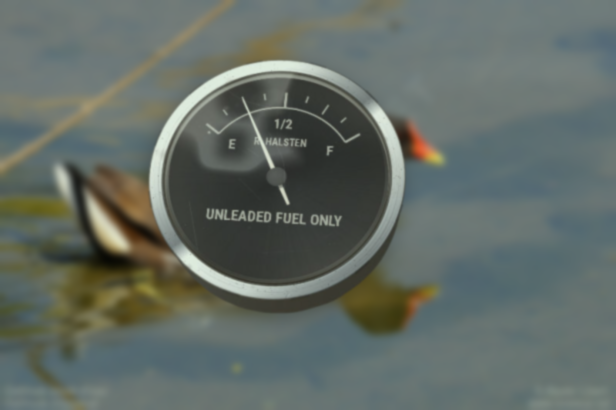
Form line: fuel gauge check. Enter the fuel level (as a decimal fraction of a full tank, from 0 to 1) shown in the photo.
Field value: 0.25
